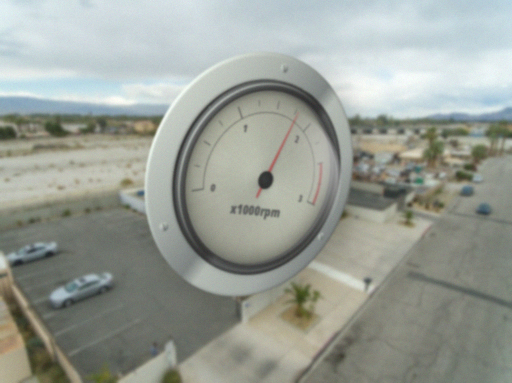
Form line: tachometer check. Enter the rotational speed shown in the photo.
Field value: 1750 rpm
